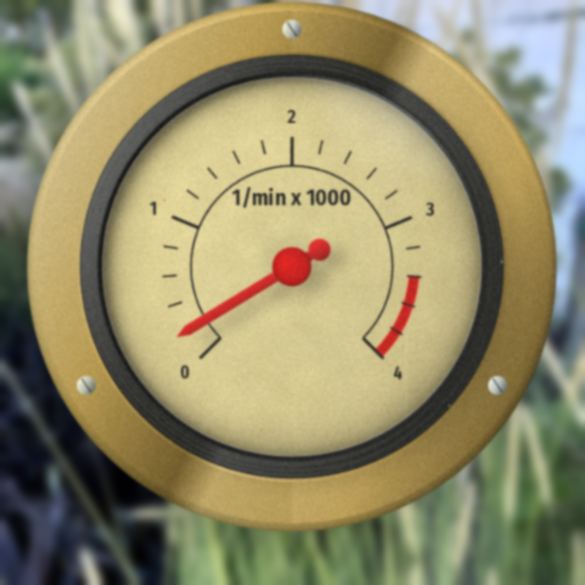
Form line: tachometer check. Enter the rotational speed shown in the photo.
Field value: 200 rpm
